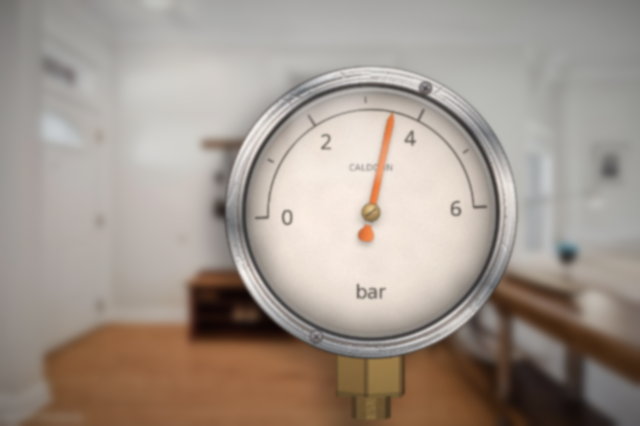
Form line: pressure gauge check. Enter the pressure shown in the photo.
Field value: 3.5 bar
